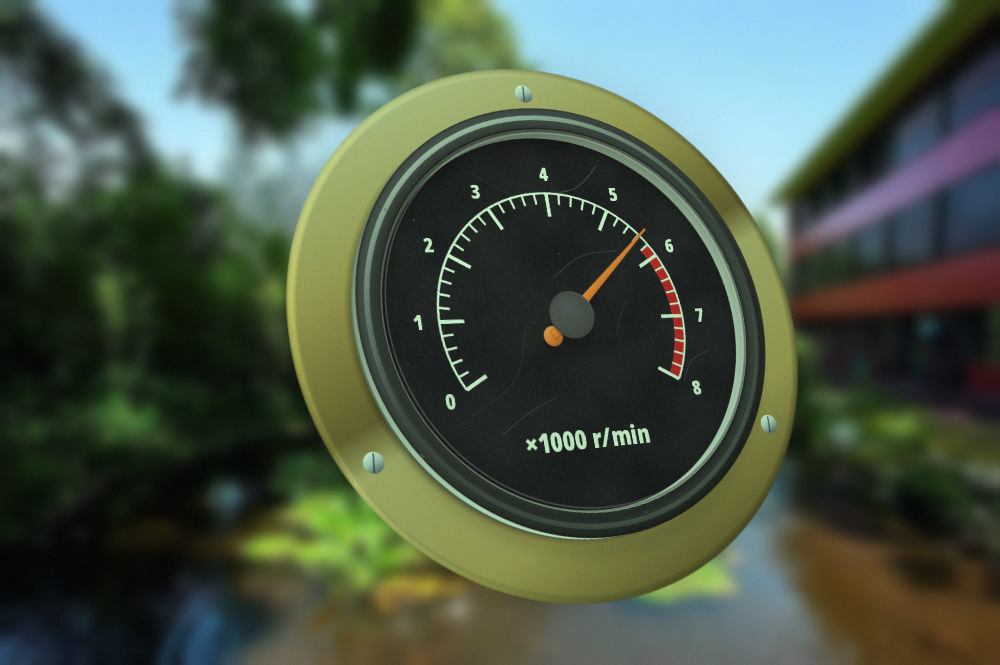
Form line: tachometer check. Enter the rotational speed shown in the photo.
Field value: 5600 rpm
